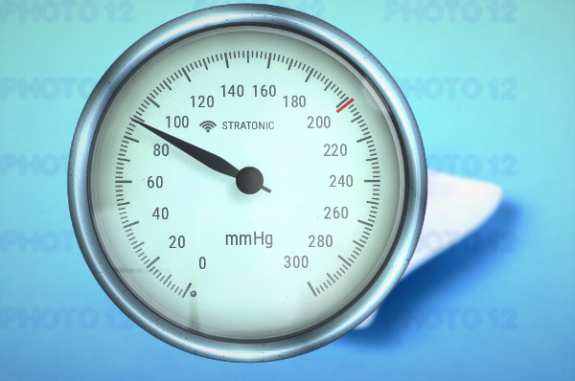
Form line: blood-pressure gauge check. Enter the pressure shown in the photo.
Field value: 88 mmHg
